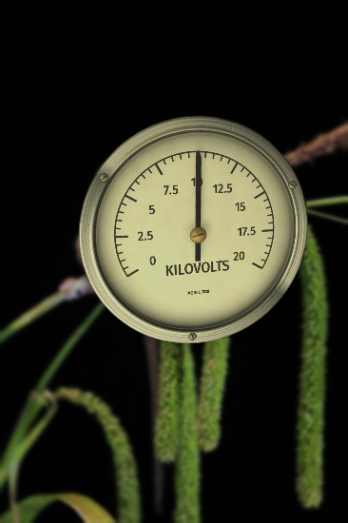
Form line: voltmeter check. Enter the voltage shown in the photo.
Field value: 10 kV
